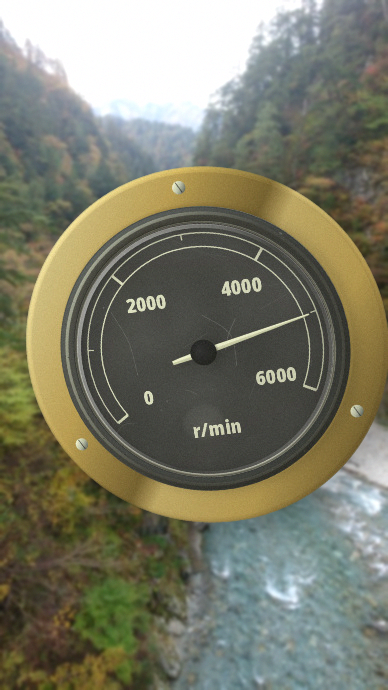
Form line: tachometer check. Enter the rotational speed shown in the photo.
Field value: 5000 rpm
